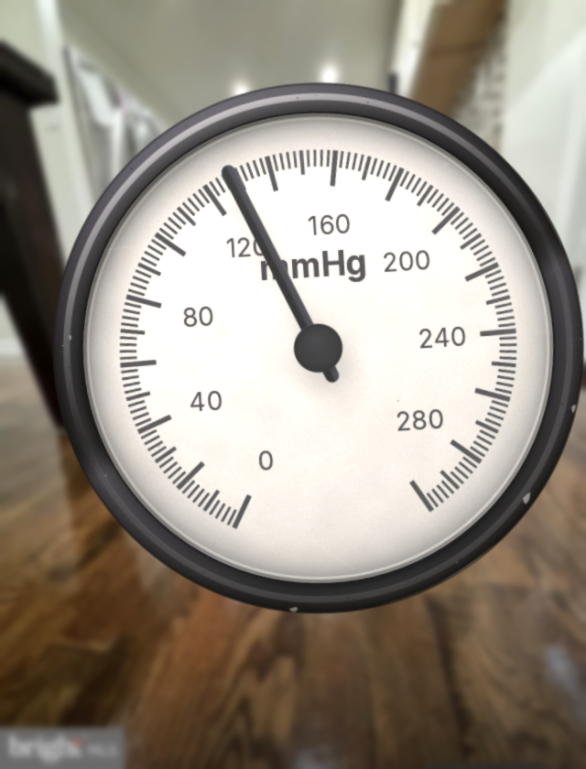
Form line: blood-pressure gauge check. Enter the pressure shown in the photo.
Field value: 128 mmHg
